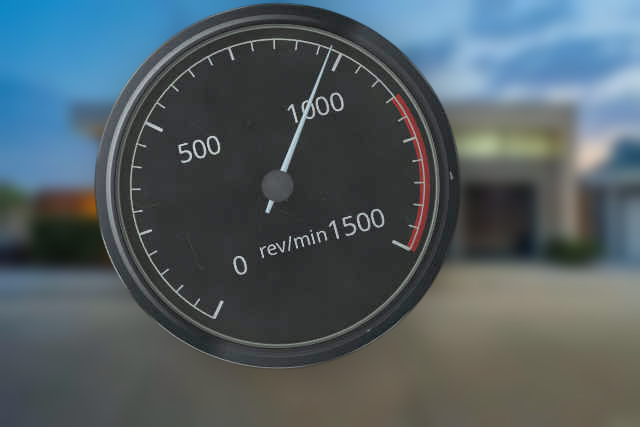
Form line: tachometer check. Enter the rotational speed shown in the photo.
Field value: 975 rpm
